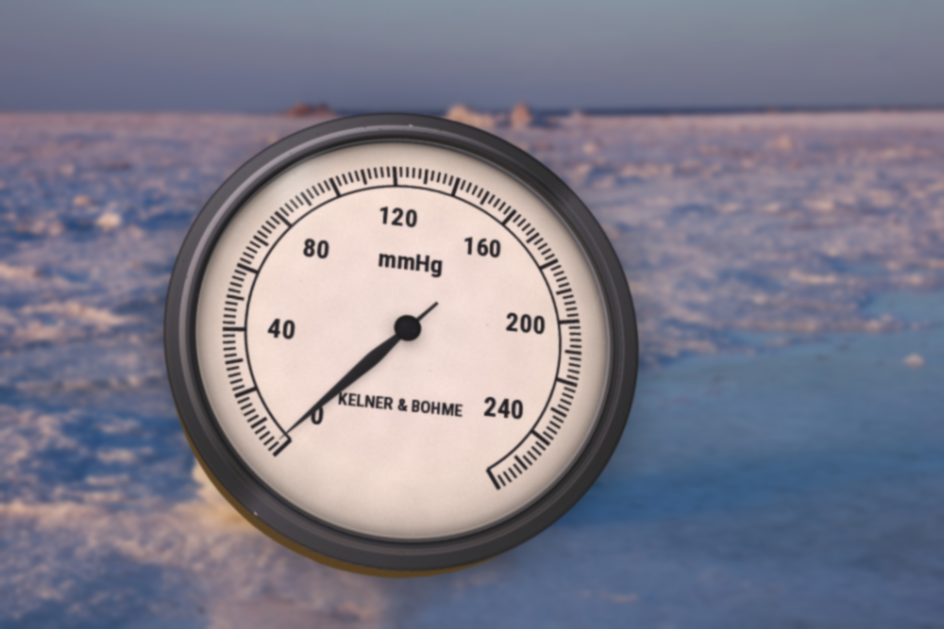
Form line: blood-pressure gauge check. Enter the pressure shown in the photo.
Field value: 2 mmHg
